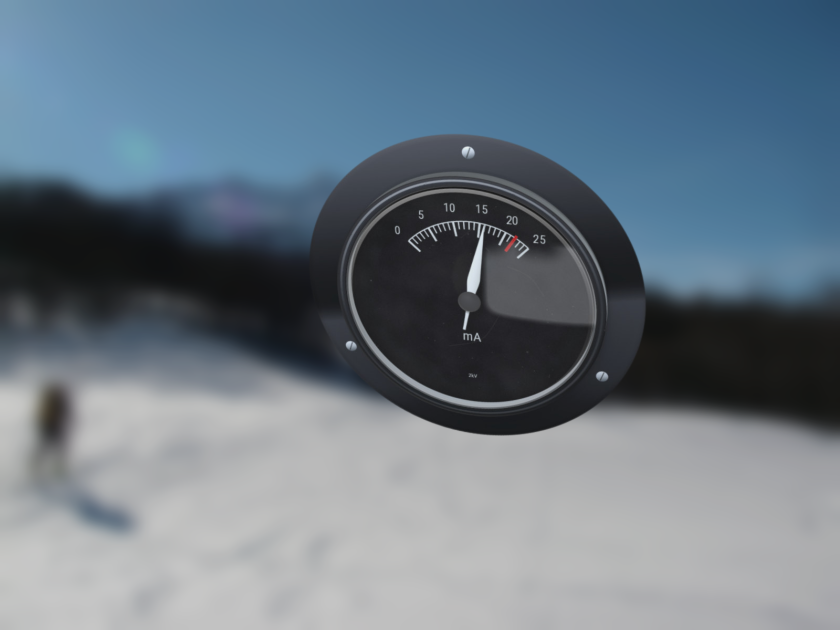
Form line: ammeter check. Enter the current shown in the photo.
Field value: 16 mA
